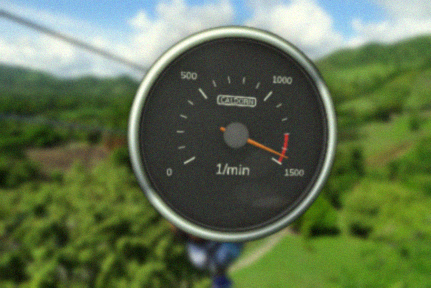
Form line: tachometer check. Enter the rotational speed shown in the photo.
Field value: 1450 rpm
